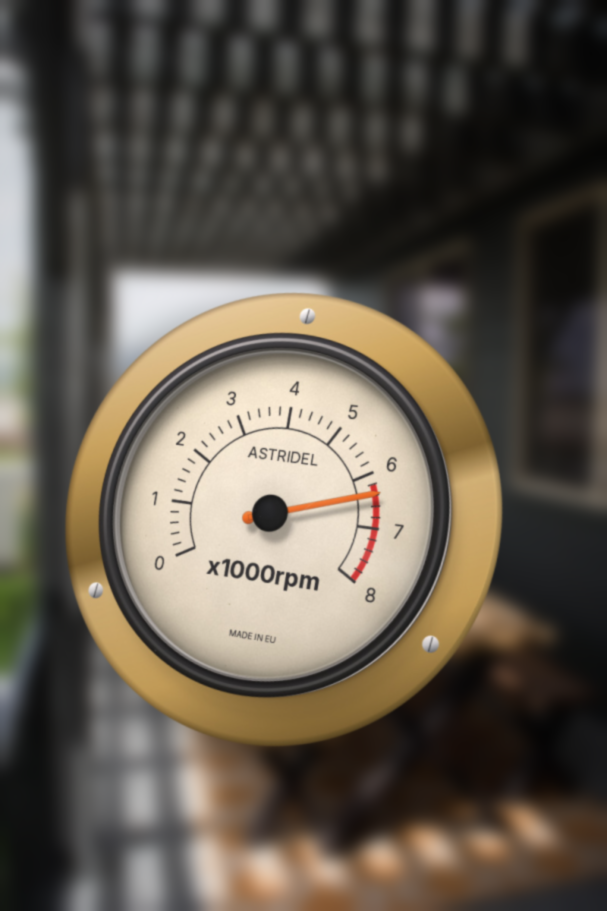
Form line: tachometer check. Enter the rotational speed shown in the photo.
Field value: 6400 rpm
